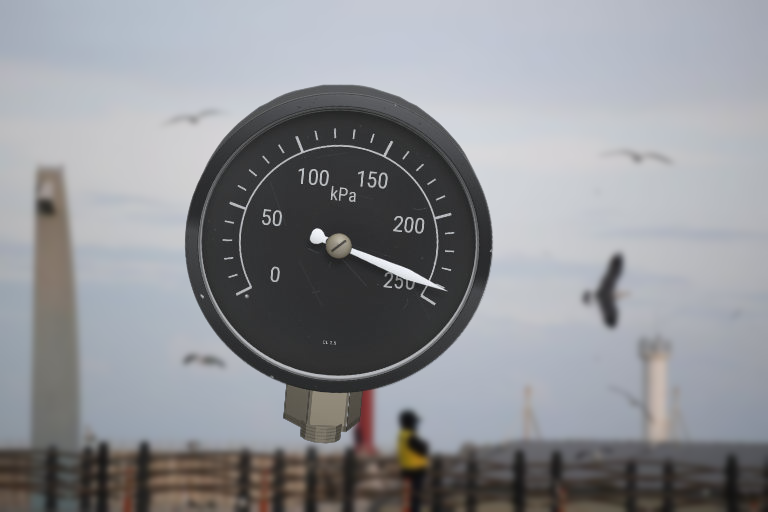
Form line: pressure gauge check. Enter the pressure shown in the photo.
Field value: 240 kPa
